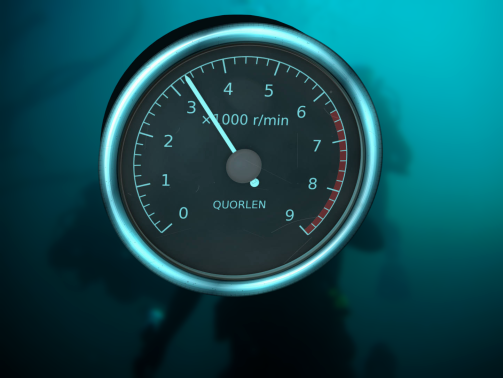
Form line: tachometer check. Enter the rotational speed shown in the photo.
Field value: 3300 rpm
